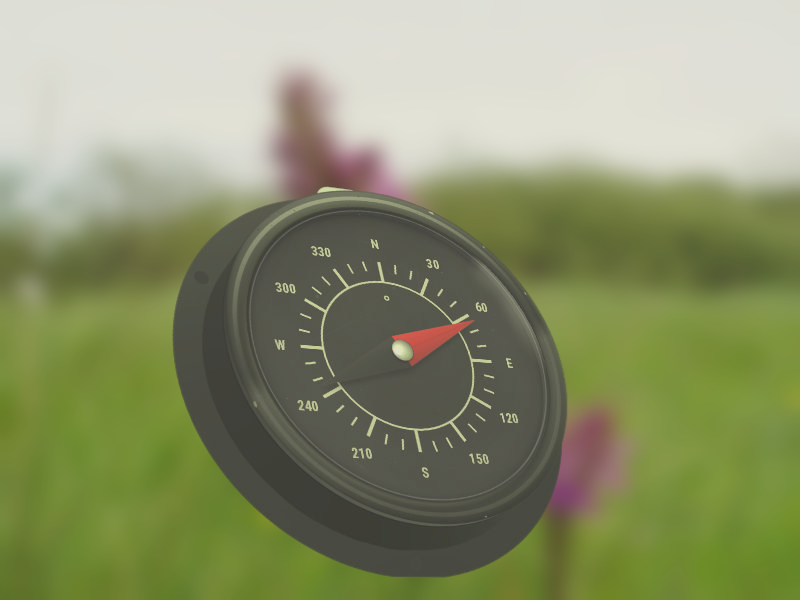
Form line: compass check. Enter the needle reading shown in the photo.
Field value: 65 °
